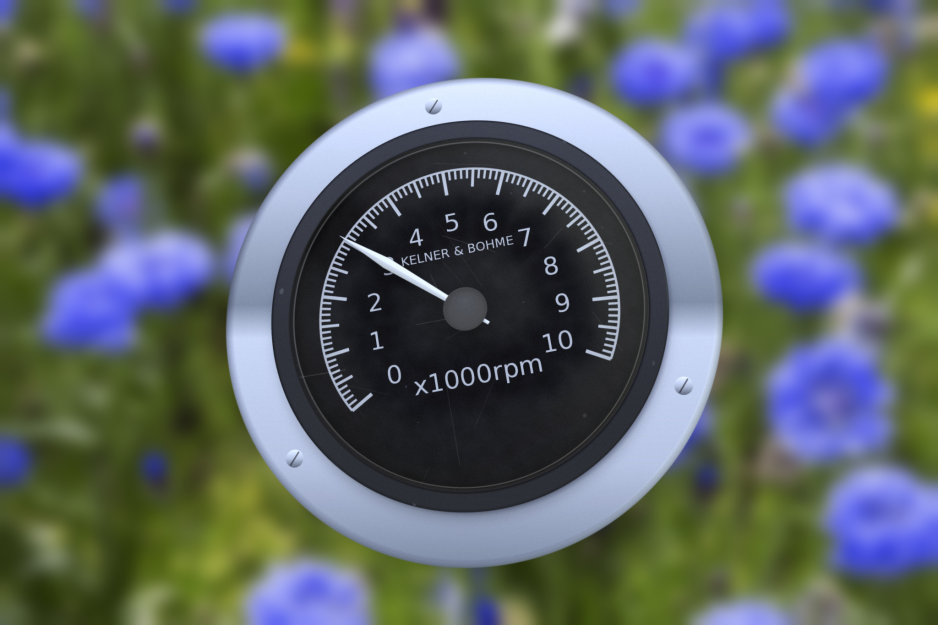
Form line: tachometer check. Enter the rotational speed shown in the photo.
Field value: 3000 rpm
